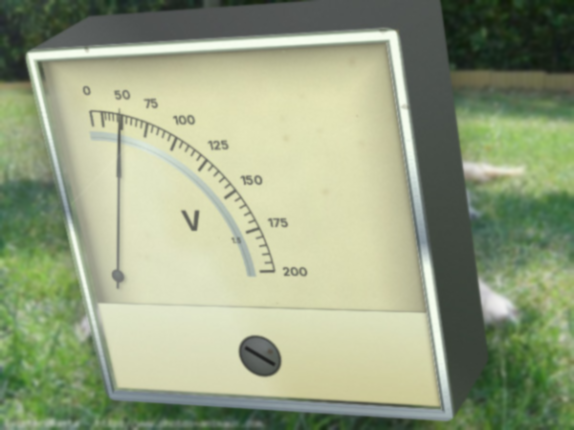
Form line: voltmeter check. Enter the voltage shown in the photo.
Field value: 50 V
